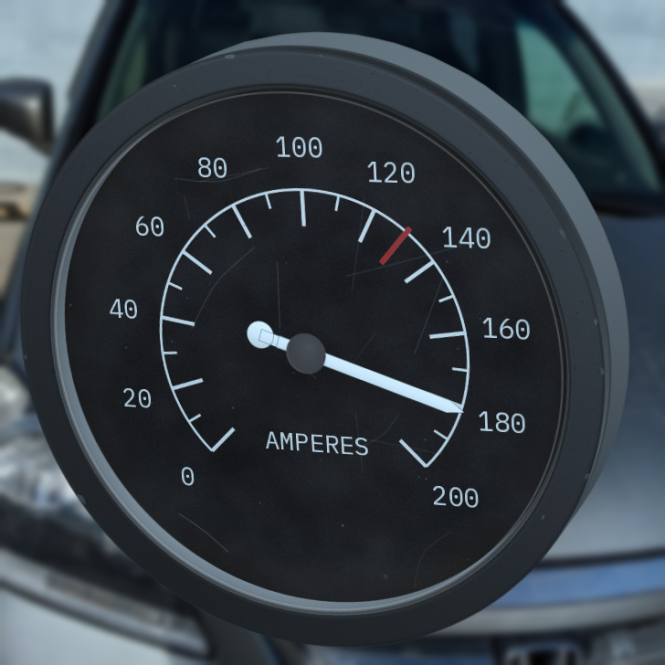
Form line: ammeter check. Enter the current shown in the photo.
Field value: 180 A
